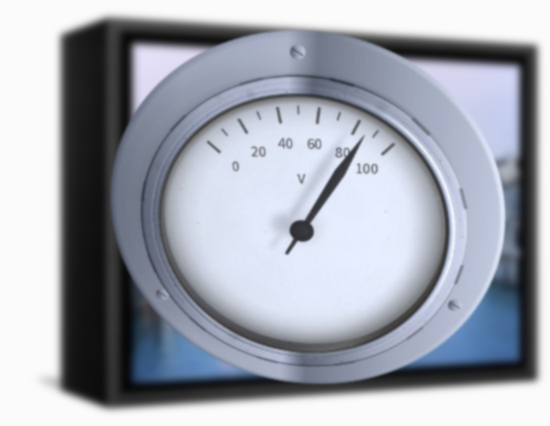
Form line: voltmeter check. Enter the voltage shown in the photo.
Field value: 85 V
